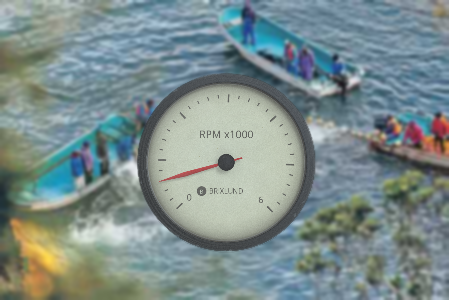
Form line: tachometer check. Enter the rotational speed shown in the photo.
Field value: 600 rpm
